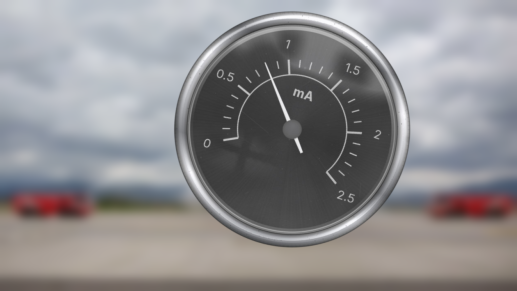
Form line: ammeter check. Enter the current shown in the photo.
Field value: 0.8 mA
